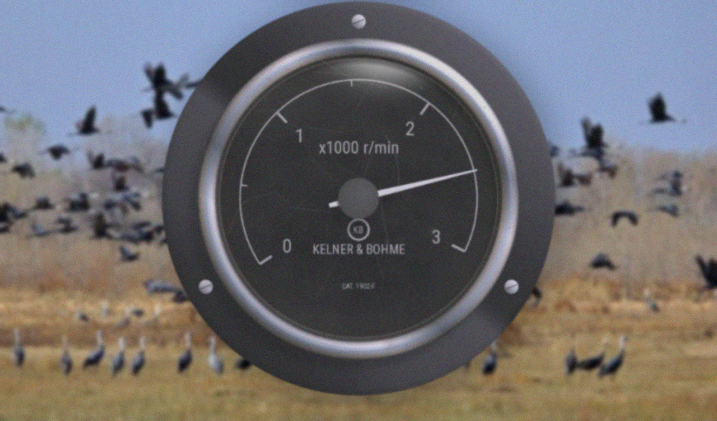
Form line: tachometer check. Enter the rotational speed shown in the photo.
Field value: 2500 rpm
